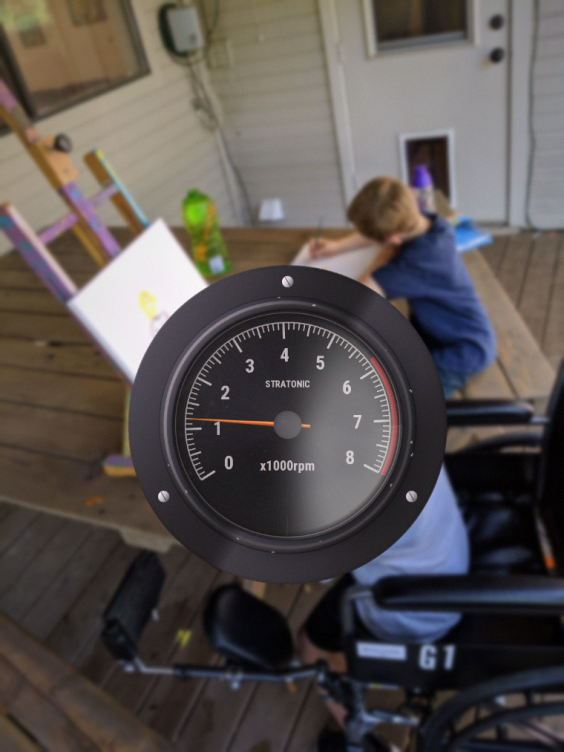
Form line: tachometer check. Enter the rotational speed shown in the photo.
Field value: 1200 rpm
